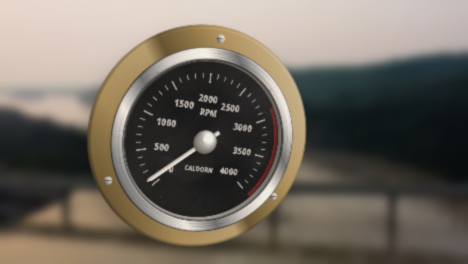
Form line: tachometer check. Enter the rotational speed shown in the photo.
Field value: 100 rpm
